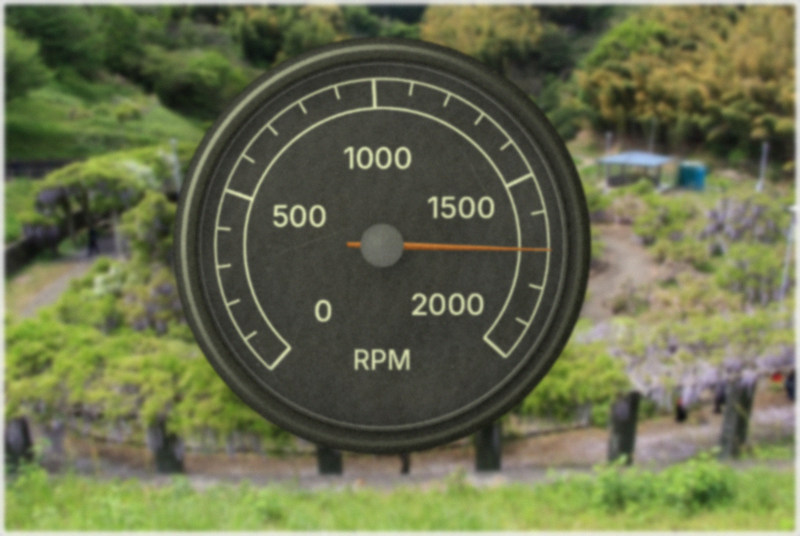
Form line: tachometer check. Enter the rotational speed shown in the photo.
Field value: 1700 rpm
